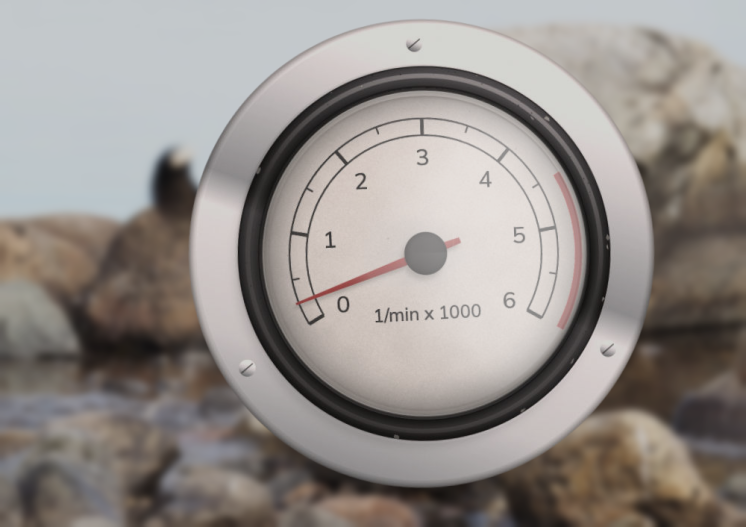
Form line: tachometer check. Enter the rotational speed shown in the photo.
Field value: 250 rpm
